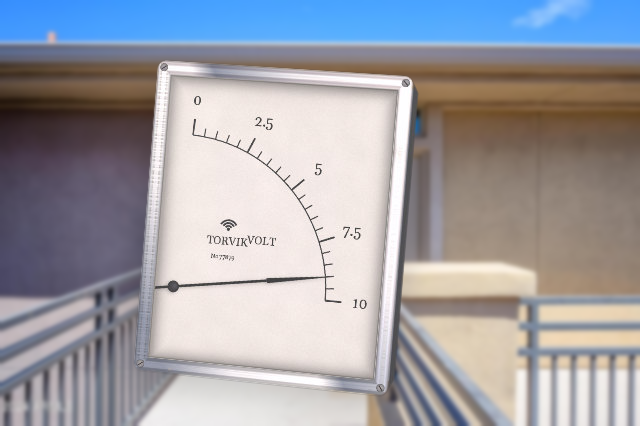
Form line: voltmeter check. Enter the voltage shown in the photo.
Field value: 9 V
